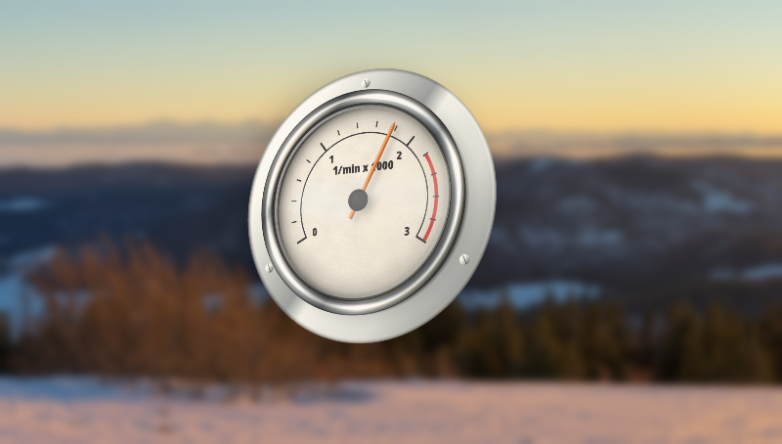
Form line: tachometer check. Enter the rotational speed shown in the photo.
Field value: 1800 rpm
